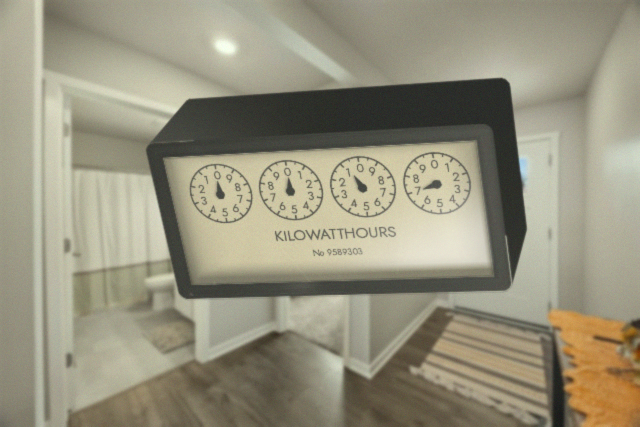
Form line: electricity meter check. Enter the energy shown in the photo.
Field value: 7 kWh
